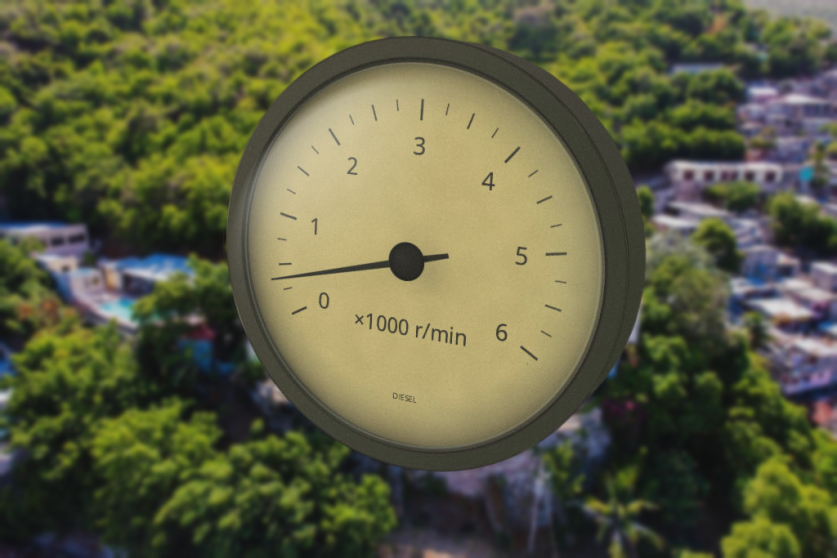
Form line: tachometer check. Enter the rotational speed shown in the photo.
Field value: 375 rpm
